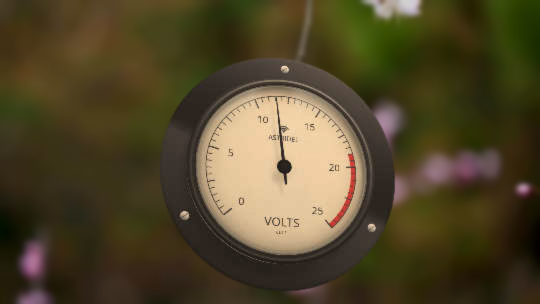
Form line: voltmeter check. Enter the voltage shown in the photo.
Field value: 11.5 V
